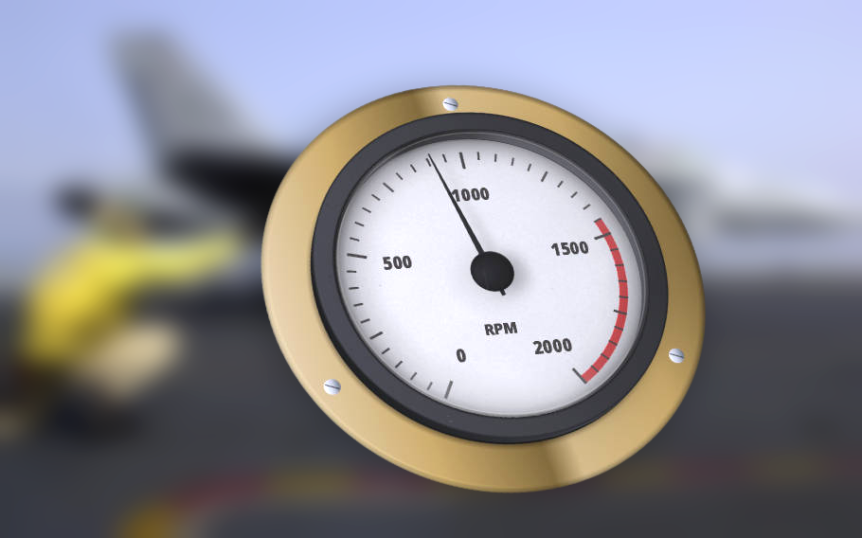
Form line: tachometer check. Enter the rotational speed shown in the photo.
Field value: 900 rpm
